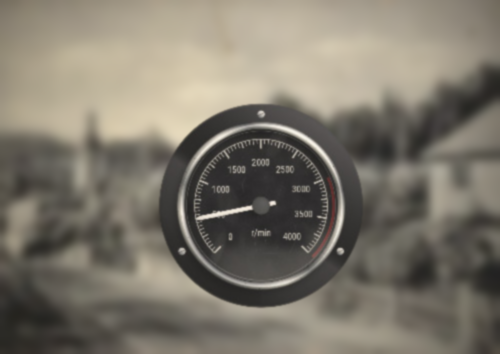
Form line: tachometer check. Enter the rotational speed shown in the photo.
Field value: 500 rpm
